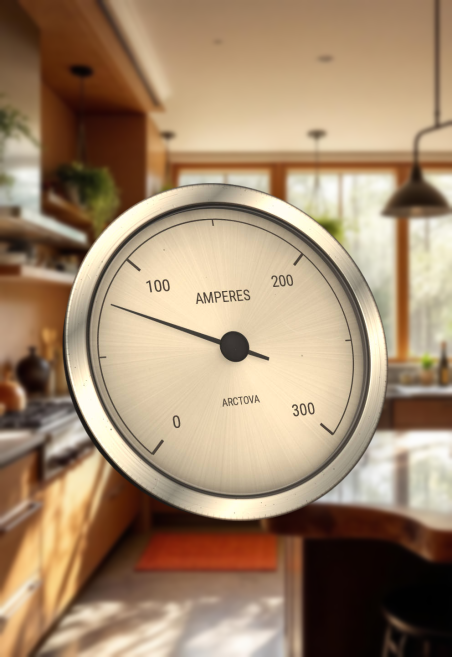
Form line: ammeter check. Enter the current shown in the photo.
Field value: 75 A
